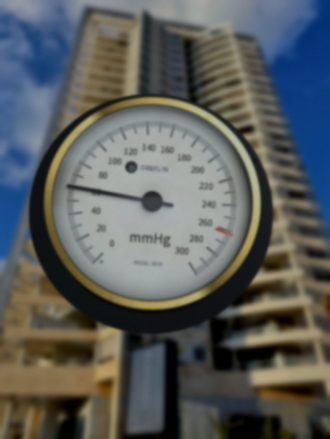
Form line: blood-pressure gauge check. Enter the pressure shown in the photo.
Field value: 60 mmHg
